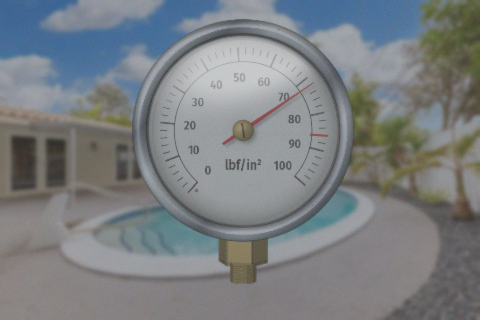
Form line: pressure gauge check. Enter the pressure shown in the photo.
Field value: 72 psi
